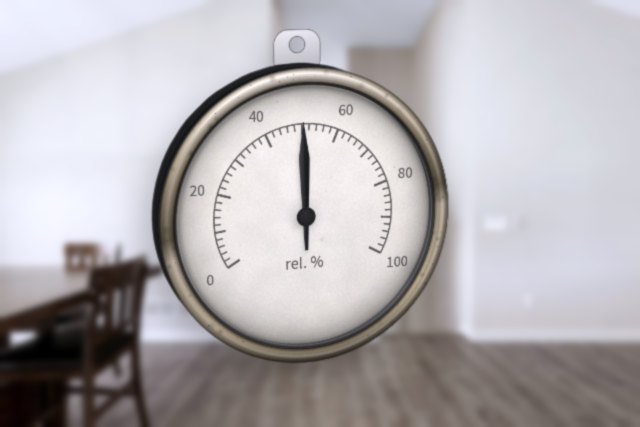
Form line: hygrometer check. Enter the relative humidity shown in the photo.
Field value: 50 %
